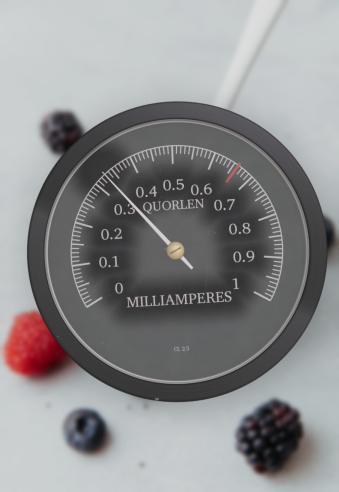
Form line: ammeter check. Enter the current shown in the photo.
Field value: 0.33 mA
